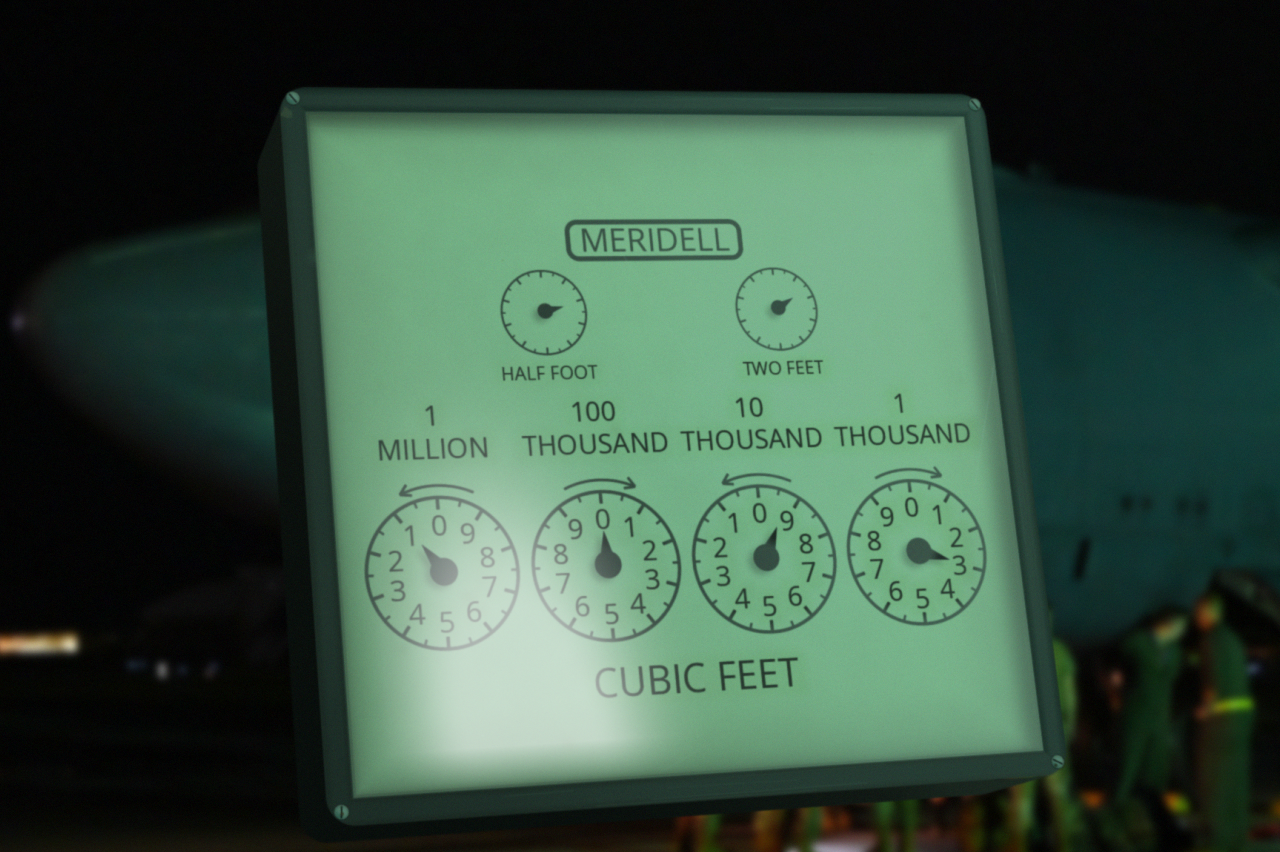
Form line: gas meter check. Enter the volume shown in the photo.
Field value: 99300 ft³
